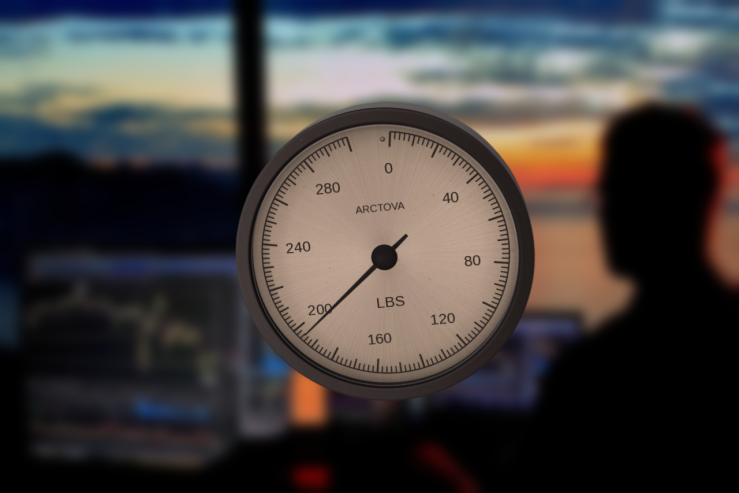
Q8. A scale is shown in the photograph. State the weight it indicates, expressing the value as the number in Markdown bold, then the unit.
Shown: **196** lb
